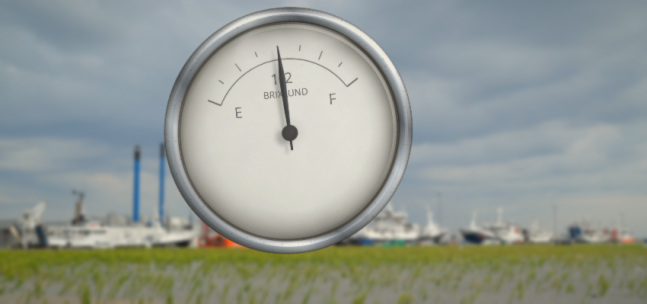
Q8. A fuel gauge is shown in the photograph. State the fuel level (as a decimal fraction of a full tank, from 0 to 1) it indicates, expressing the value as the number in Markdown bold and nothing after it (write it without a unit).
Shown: **0.5**
